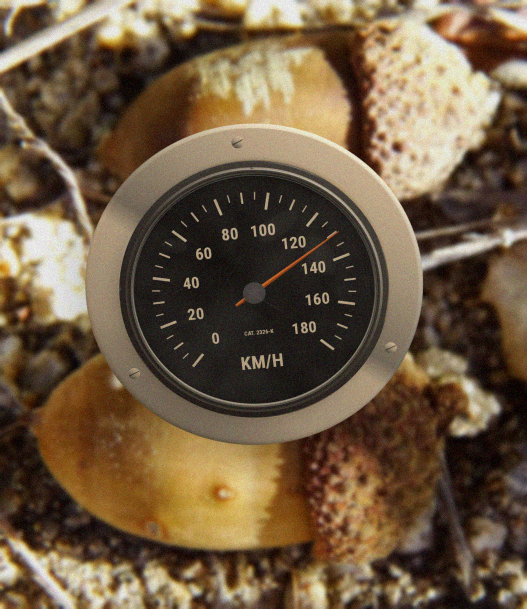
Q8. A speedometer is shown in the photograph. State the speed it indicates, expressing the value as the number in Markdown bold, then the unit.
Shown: **130** km/h
